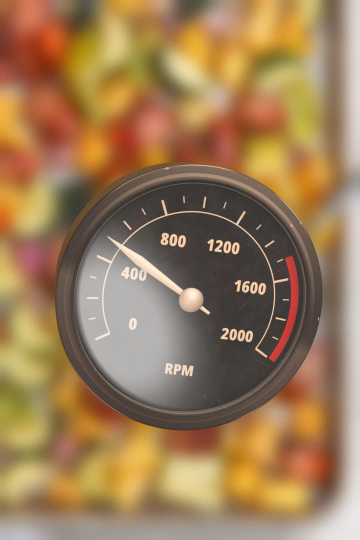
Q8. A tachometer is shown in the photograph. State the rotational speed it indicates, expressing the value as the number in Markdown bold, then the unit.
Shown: **500** rpm
